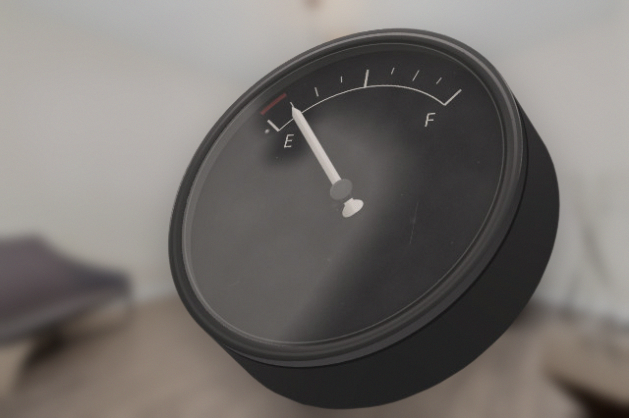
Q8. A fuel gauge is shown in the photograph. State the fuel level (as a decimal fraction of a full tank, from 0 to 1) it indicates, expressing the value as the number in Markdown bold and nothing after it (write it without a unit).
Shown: **0.125**
